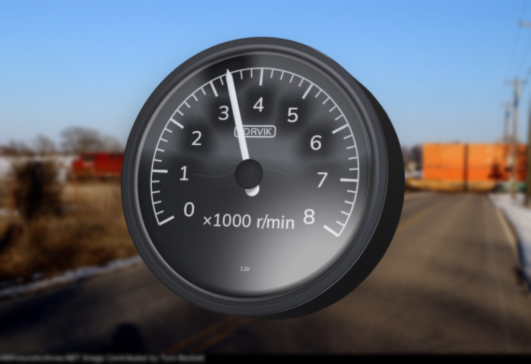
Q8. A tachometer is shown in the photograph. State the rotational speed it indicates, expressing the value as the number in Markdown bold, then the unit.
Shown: **3400** rpm
